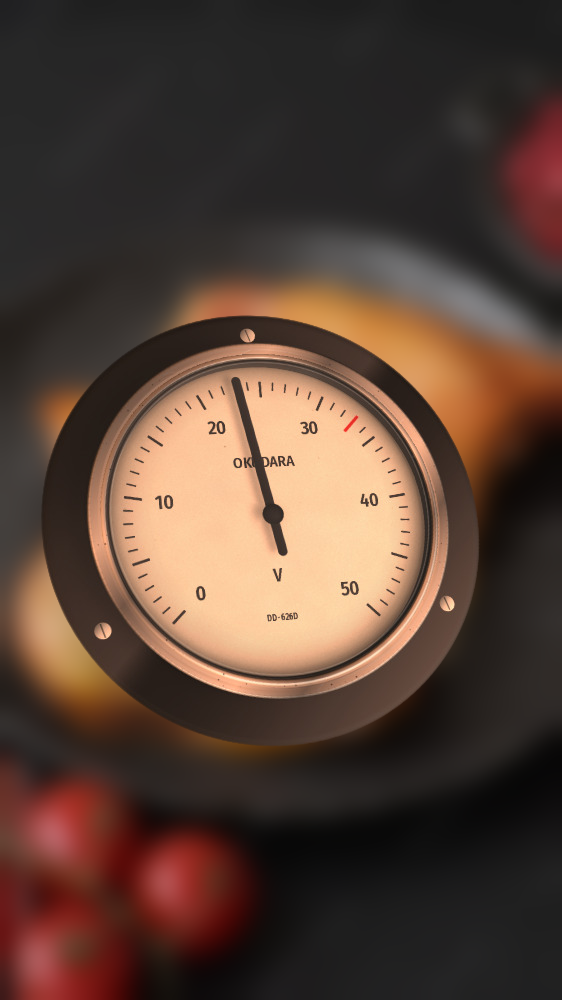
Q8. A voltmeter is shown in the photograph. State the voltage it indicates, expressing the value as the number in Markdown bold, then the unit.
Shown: **23** V
